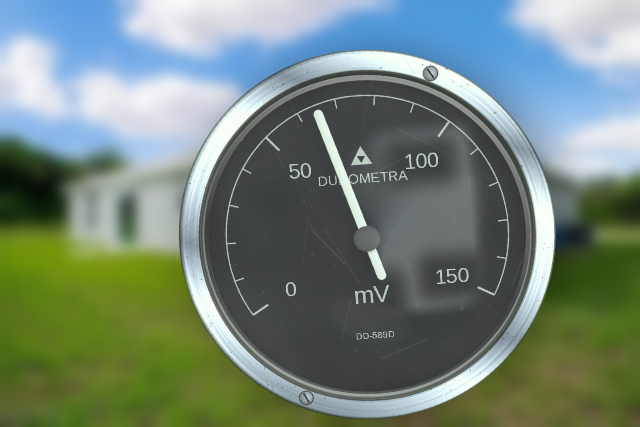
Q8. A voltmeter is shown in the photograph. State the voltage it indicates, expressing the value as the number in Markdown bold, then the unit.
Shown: **65** mV
